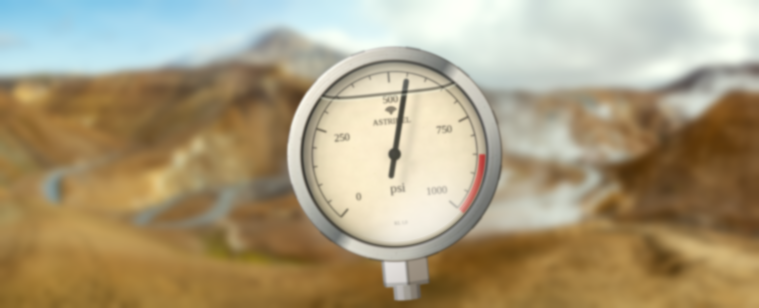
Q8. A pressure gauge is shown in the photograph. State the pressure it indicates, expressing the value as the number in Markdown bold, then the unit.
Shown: **550** psi
